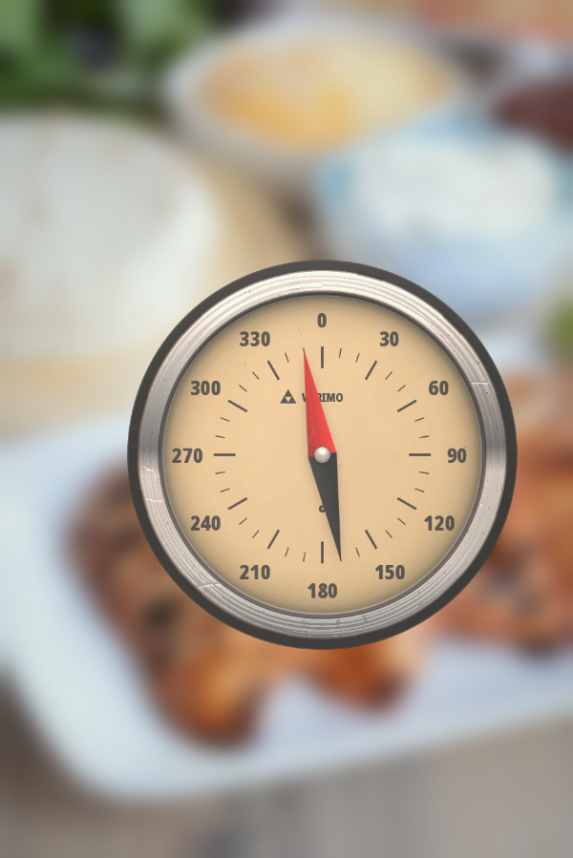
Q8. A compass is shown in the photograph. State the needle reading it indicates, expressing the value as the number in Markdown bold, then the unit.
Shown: **350** °
